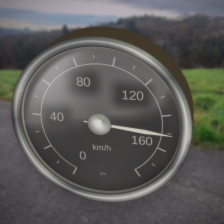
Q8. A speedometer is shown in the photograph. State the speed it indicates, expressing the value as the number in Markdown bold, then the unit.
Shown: **150** km/h
